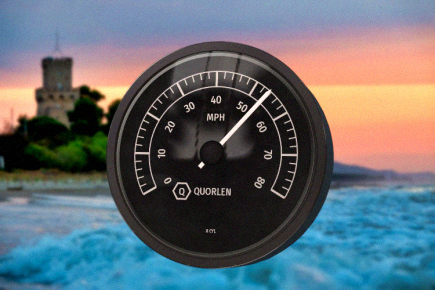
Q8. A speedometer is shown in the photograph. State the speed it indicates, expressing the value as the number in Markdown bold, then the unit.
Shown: **54** mph
